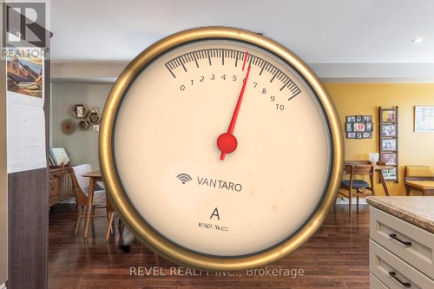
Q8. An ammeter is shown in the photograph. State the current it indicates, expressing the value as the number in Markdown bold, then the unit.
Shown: **6** A
